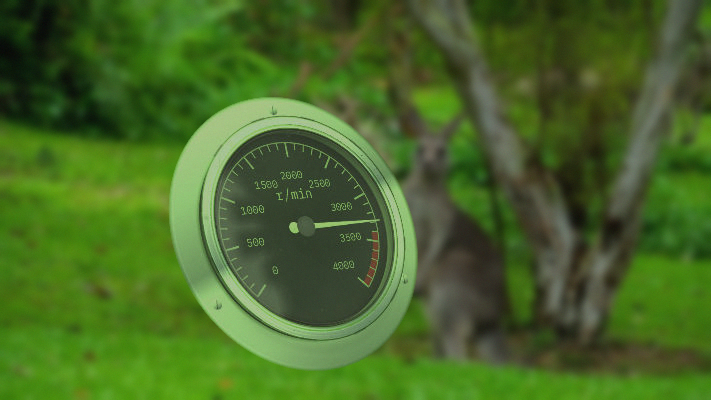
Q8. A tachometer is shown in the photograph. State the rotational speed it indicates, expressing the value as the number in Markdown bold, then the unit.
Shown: **3300** rpm
